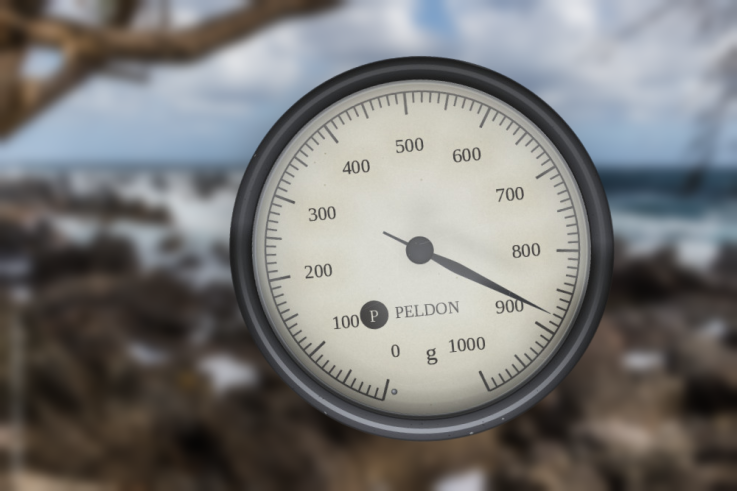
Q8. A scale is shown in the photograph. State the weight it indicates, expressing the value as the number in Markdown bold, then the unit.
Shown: **880** g
